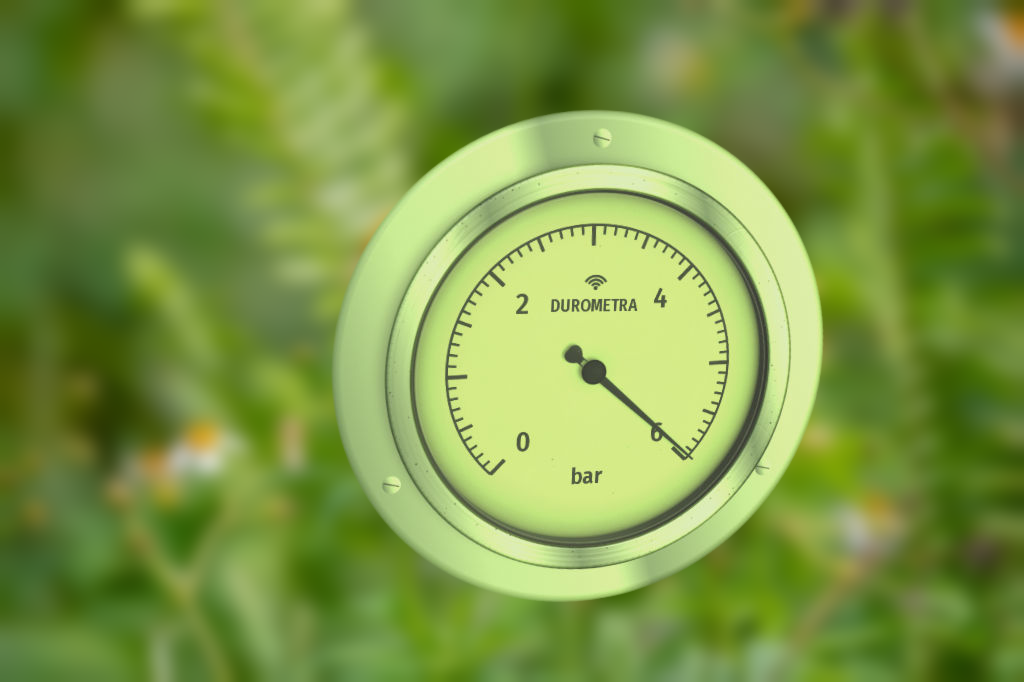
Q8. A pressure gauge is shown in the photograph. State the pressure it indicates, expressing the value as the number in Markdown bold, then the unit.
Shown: **5.95** bar
